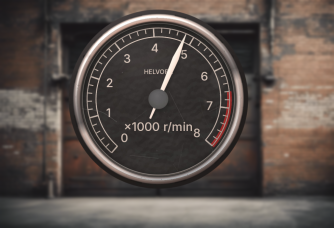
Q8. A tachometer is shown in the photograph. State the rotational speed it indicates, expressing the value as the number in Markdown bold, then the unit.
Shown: **4800** rpm
